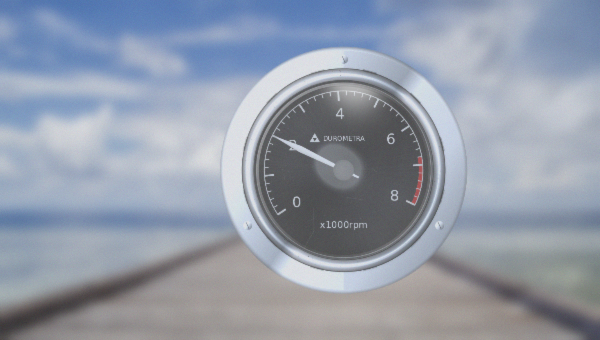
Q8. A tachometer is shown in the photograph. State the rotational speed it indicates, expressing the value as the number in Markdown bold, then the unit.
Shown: **2000** rpm
